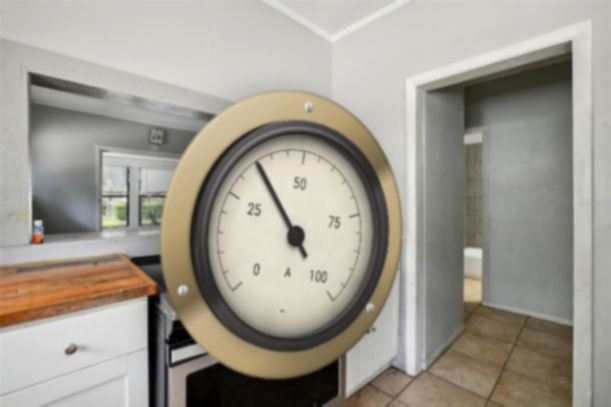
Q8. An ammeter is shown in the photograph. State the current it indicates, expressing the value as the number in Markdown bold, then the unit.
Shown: **35** A
